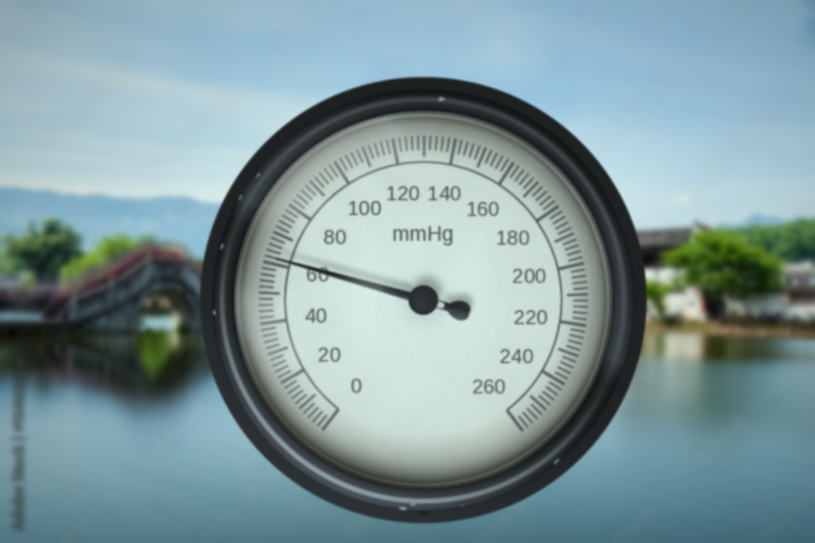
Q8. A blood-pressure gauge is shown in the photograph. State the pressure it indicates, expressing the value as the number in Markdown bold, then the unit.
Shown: **62** mmHg
